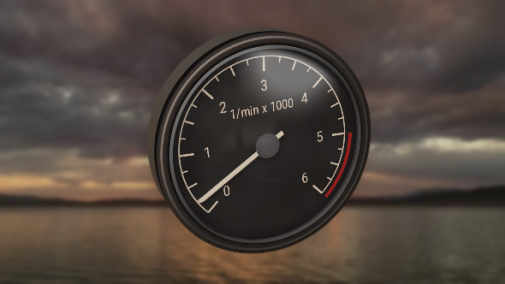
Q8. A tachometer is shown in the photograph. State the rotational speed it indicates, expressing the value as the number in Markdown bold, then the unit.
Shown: **250** rpm
